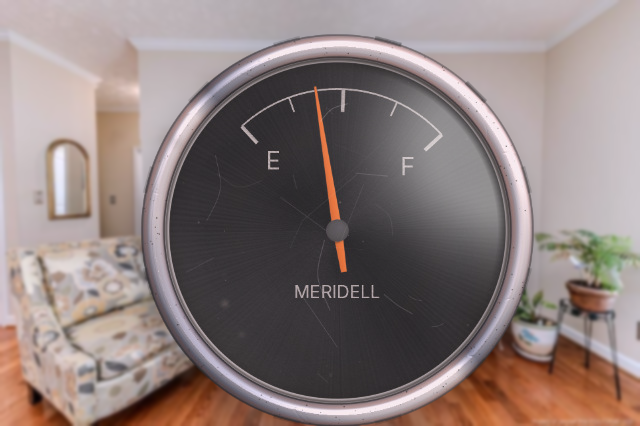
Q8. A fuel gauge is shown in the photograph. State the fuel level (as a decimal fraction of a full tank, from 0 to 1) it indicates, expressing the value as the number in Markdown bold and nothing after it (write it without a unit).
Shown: **0.375**
